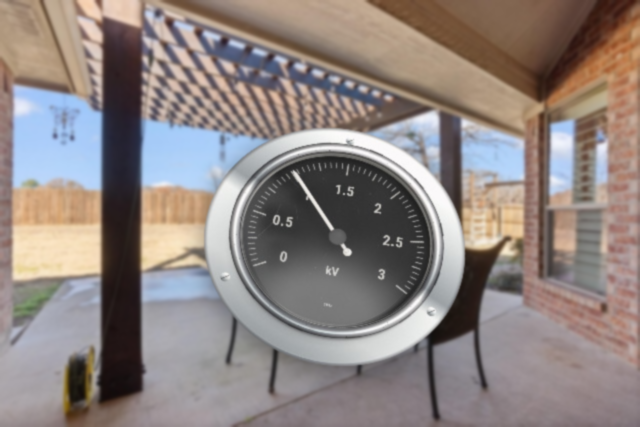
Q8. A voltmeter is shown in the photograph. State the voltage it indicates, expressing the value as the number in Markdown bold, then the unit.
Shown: **1** kV
